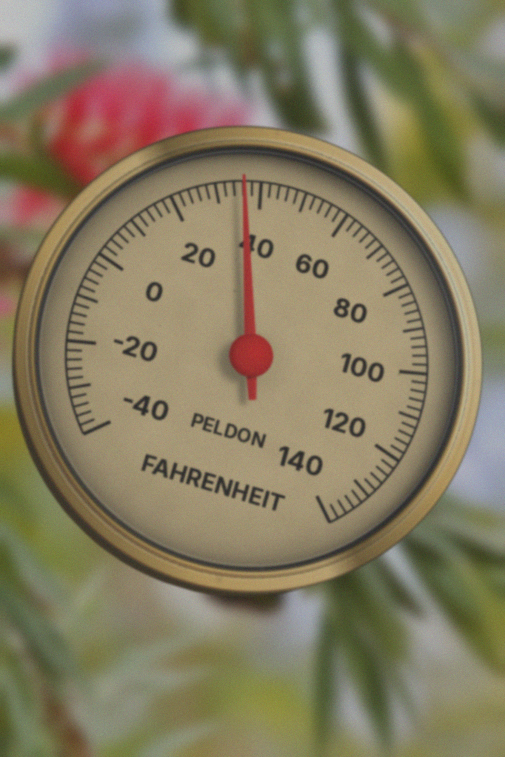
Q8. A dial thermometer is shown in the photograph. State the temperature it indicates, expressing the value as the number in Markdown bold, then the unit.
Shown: **36** °F
